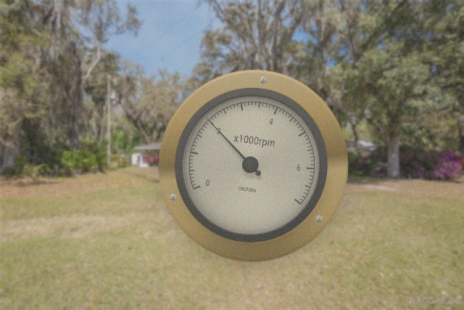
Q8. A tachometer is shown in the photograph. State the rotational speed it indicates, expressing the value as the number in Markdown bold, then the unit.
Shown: **2000** rpm
